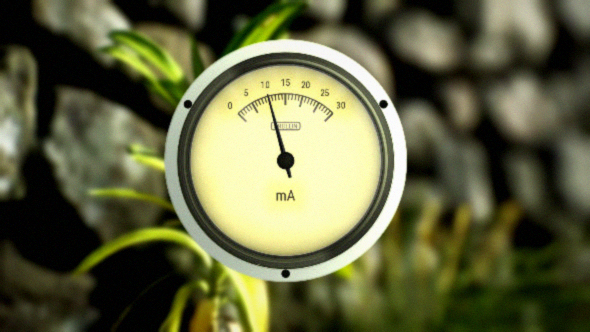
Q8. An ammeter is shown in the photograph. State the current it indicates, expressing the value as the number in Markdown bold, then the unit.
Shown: **10** mA
